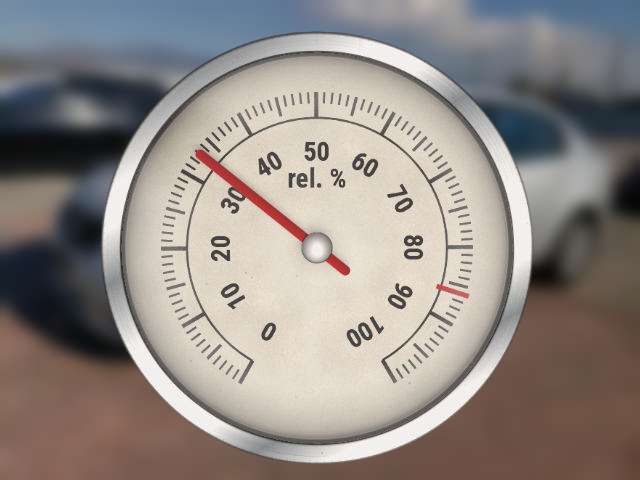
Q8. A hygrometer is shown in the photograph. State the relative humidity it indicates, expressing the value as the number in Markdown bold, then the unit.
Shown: **33** %
